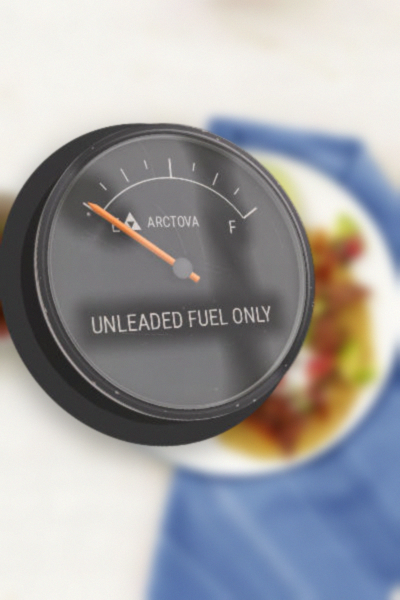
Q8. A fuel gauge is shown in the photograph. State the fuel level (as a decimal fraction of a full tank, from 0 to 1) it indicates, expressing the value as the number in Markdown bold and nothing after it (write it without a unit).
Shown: **0**
